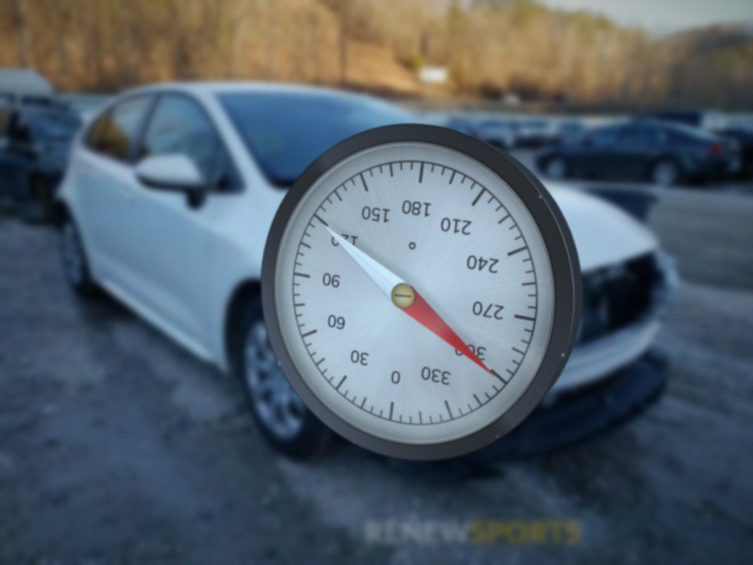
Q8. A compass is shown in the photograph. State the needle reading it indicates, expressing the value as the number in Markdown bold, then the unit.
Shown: **300** °
